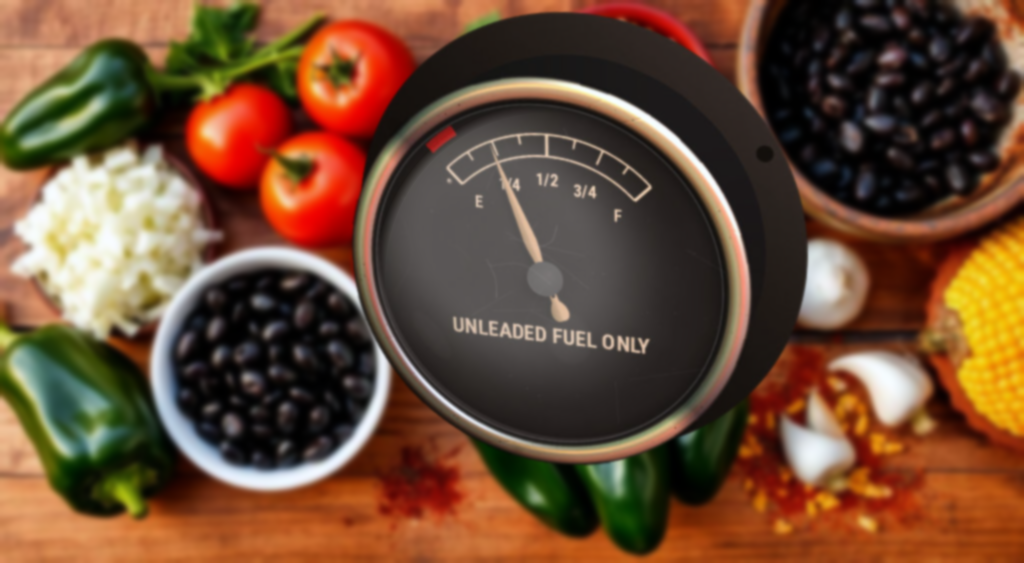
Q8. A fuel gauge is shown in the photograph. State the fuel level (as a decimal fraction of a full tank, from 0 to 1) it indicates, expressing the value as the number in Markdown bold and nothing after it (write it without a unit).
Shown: **0.25**
